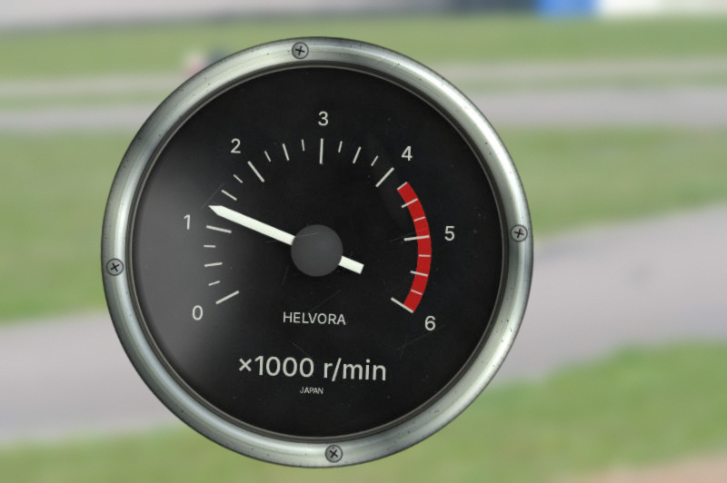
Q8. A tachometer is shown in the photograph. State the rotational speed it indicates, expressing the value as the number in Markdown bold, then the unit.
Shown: **1250** rpm
